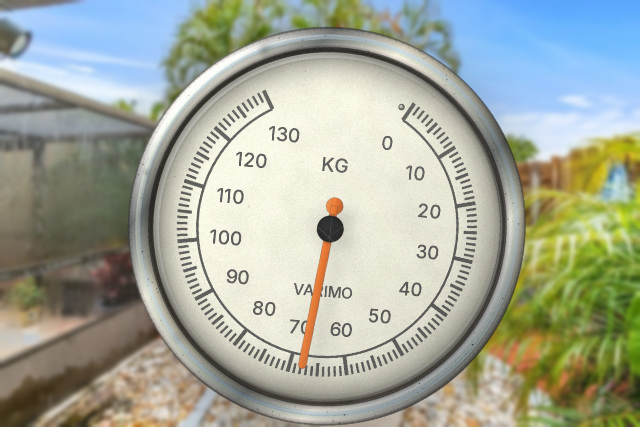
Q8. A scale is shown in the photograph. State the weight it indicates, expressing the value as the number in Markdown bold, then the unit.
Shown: **68** kg
